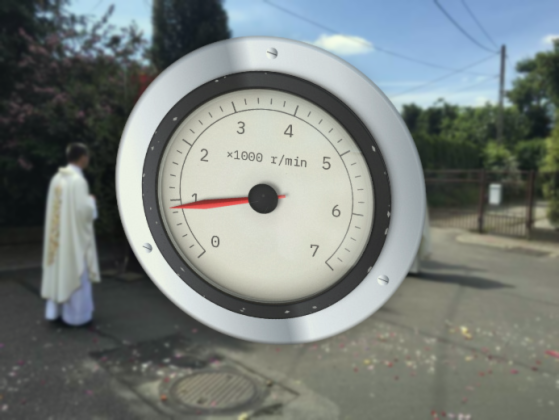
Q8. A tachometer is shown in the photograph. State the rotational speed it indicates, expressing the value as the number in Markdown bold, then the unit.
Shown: **900** rpm
